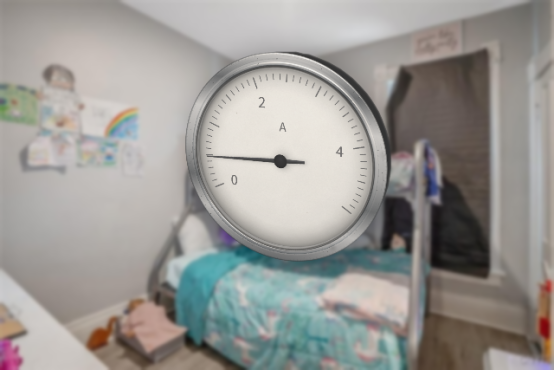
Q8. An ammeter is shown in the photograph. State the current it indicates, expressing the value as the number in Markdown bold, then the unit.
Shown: **0.5** A
